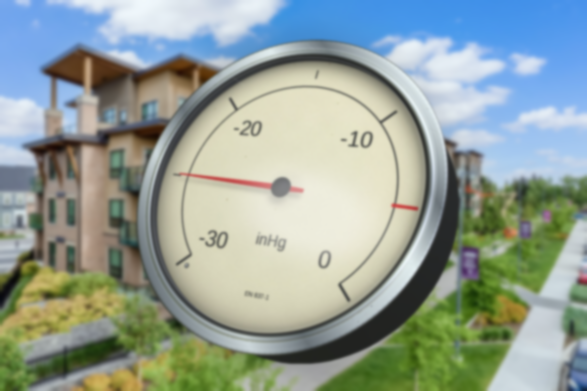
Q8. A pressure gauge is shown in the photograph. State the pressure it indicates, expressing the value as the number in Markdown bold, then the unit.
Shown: **-25** inHg
